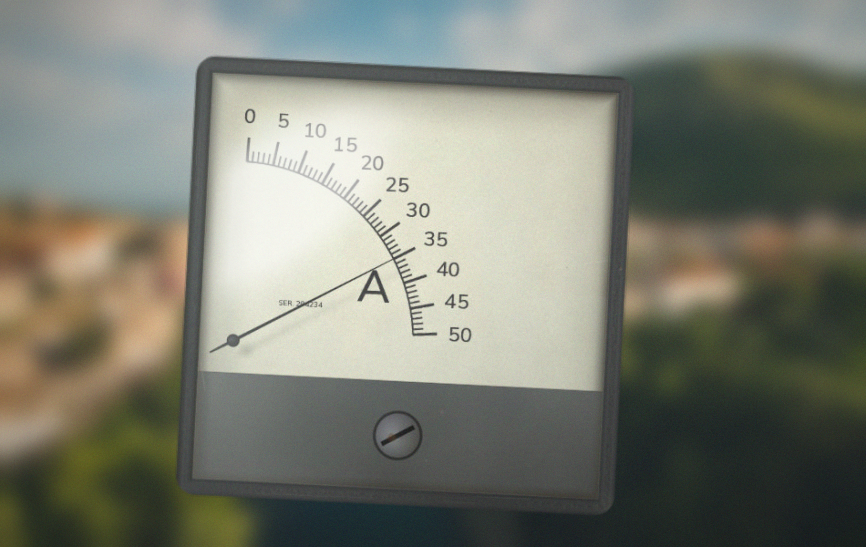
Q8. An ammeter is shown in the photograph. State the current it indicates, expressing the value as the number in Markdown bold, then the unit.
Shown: **35** A
